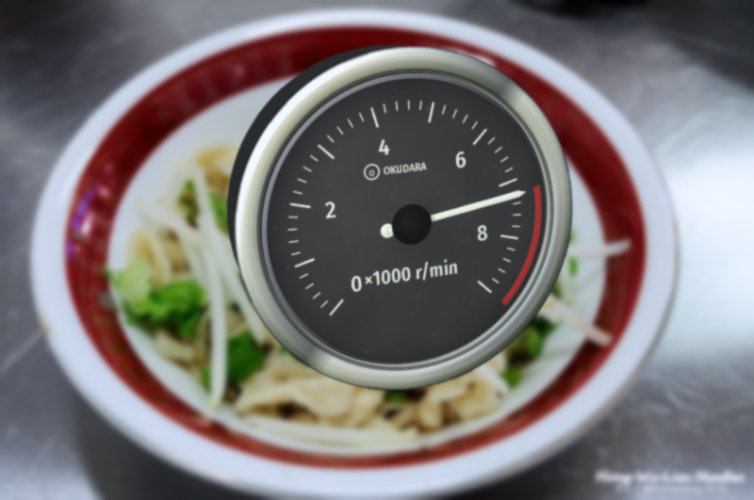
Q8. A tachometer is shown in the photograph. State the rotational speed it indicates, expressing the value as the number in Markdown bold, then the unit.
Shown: **7200** rpm
